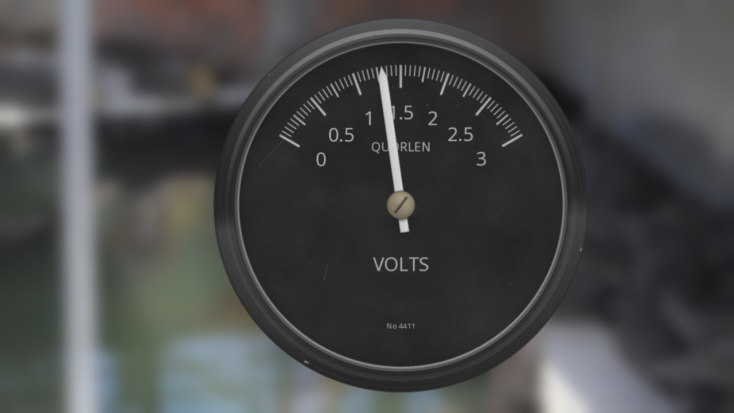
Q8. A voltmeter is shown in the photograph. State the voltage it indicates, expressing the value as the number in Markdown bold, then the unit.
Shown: **1.3** V
